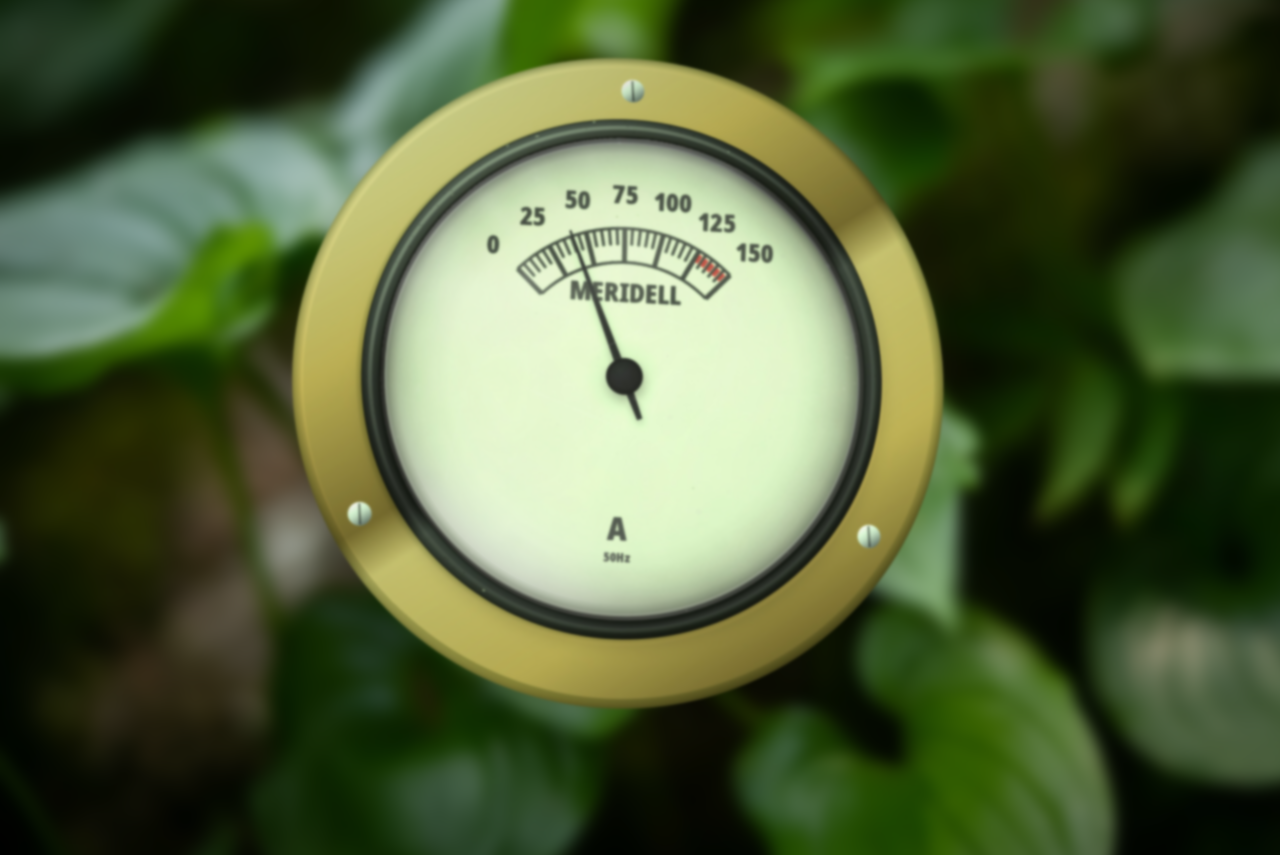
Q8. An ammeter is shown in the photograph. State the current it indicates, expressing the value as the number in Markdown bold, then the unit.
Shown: **40** A
